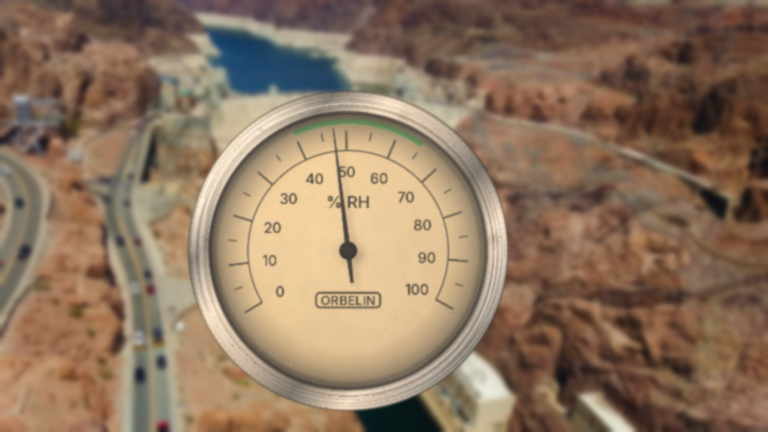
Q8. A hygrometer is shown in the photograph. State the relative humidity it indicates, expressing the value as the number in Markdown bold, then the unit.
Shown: **47.5** %
